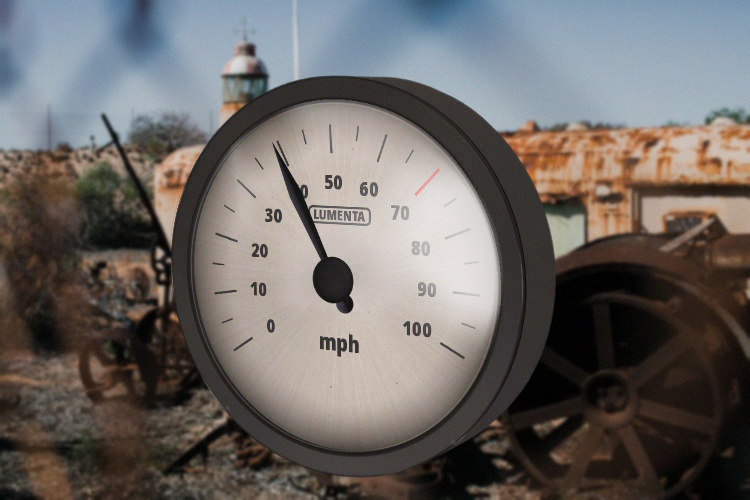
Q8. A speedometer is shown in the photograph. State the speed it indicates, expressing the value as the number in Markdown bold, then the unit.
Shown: **40** mph
